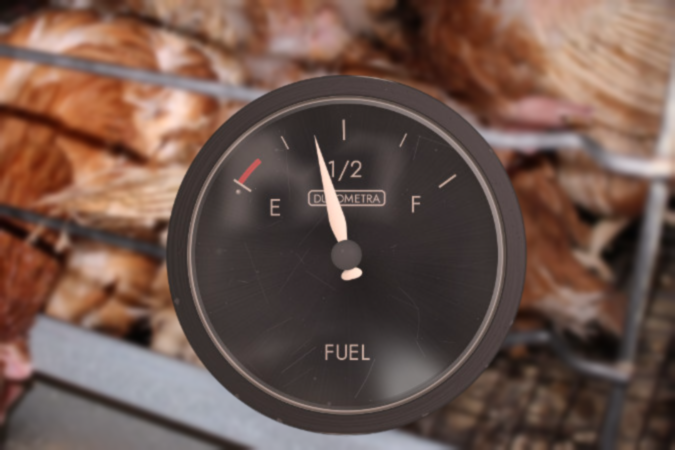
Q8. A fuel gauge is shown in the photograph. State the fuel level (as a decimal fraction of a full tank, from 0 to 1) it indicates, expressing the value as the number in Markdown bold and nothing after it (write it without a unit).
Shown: **0.375**
